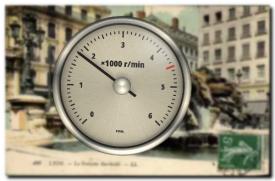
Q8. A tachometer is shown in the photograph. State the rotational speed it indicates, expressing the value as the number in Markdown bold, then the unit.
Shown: **1800** rpm
